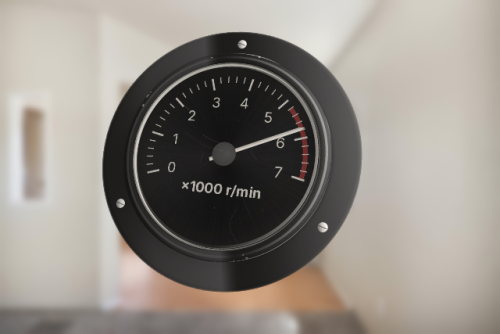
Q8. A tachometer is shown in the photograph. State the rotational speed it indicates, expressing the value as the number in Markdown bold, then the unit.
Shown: **5800** rpm
